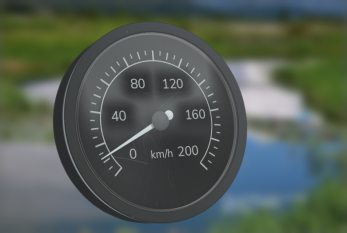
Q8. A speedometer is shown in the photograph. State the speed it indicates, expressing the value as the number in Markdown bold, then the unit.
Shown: **12.5** km/h
